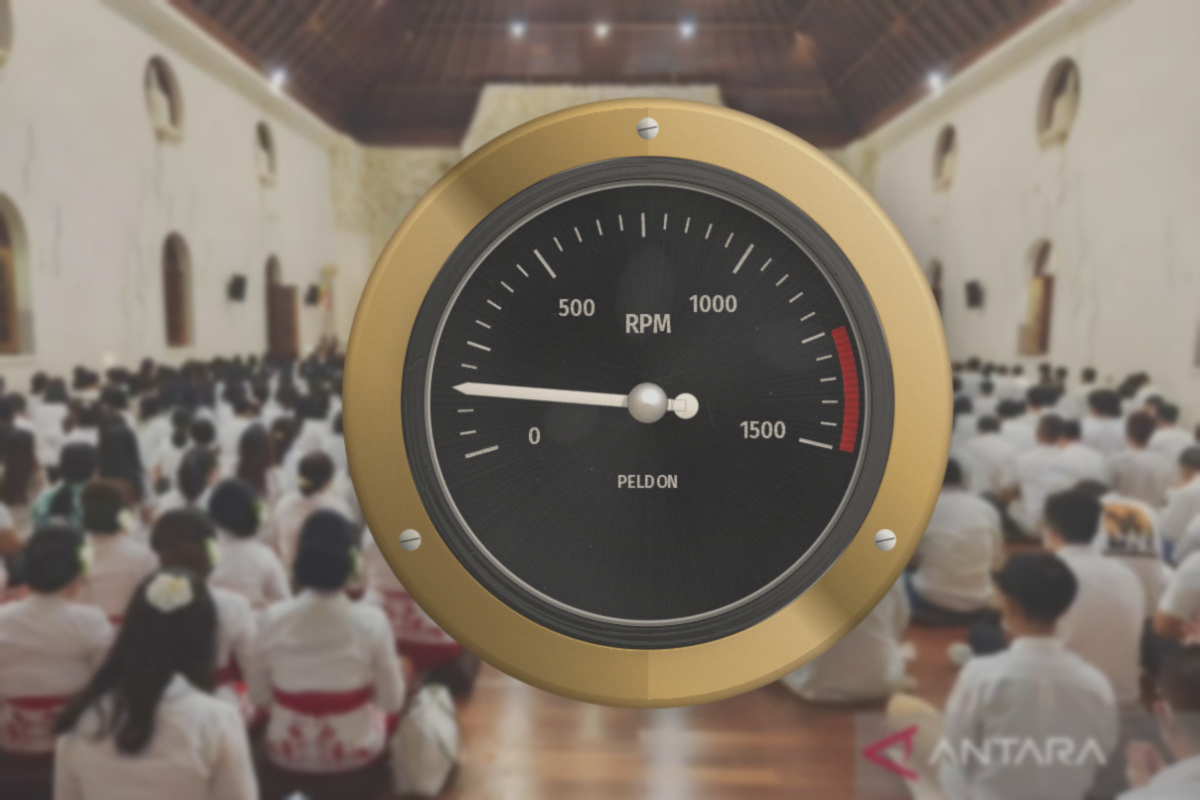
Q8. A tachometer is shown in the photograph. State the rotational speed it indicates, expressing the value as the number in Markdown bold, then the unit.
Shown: **150** rpm
